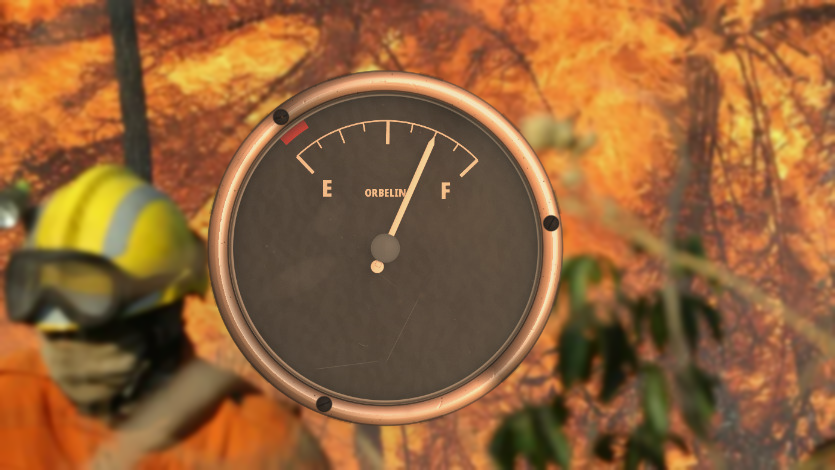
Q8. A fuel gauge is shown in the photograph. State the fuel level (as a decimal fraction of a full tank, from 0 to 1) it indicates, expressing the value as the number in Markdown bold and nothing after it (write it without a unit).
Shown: **0.75**
